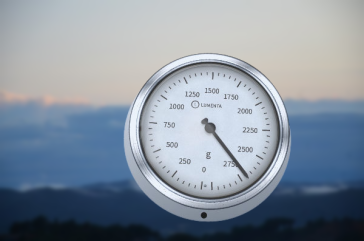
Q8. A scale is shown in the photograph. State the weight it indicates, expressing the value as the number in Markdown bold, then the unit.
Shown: **2700** g
